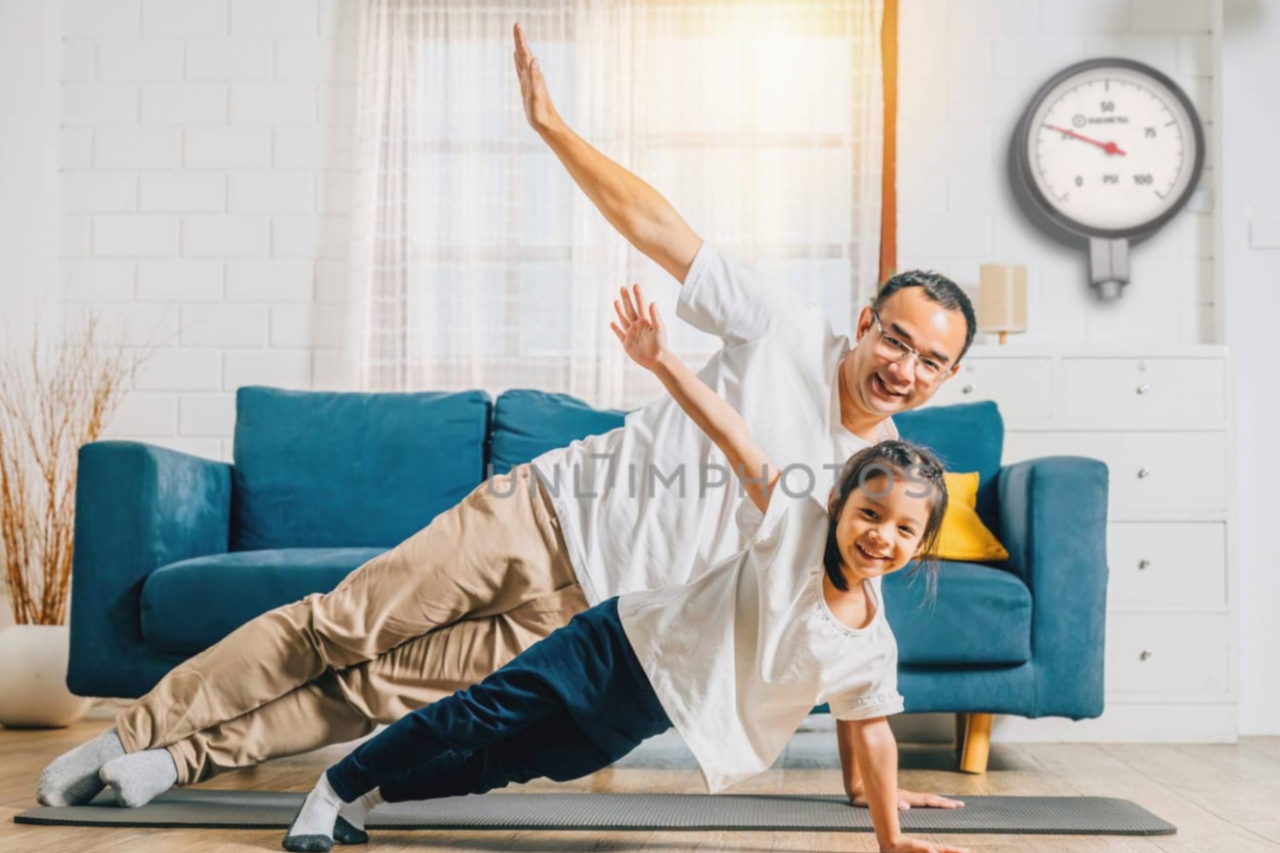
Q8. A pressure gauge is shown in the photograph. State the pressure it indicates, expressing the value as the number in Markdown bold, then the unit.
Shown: **25** psi
